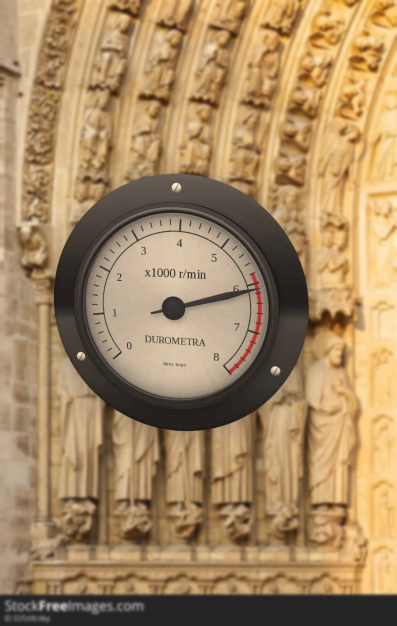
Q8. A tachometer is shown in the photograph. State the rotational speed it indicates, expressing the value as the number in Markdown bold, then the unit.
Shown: **6100** rpm
